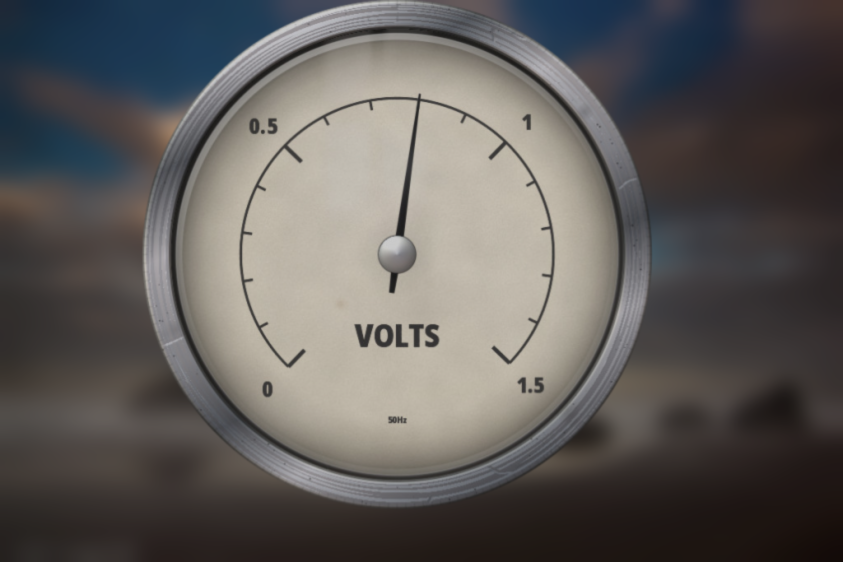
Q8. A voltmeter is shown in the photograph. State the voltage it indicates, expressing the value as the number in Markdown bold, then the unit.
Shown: **0.8** V
